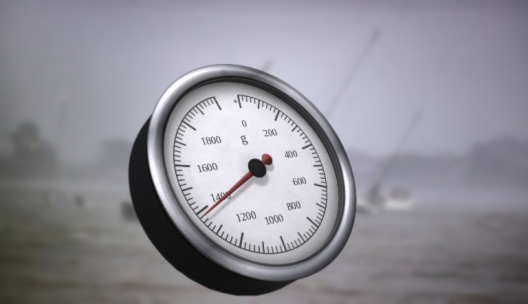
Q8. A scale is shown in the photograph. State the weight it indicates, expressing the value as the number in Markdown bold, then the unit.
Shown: **1380** g
